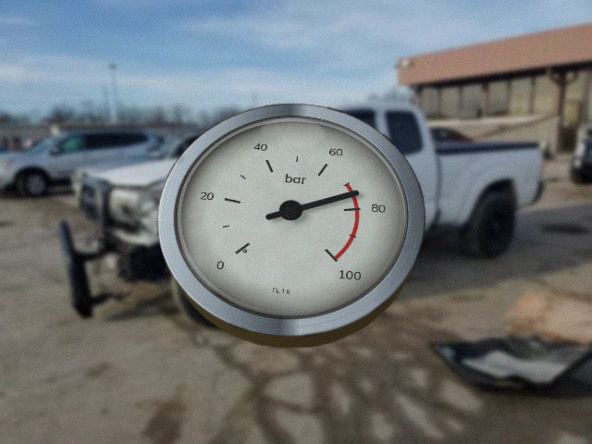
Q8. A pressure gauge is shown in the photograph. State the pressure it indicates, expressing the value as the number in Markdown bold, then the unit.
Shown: **75** bar
